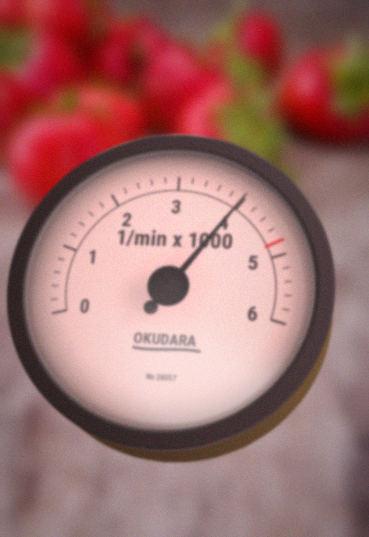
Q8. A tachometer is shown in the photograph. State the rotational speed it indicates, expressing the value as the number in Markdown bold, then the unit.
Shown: **4000** rpm
